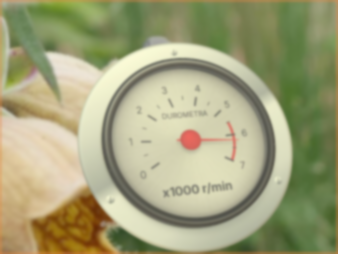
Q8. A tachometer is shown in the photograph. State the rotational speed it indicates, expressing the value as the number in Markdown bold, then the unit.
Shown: **6250** rpm
